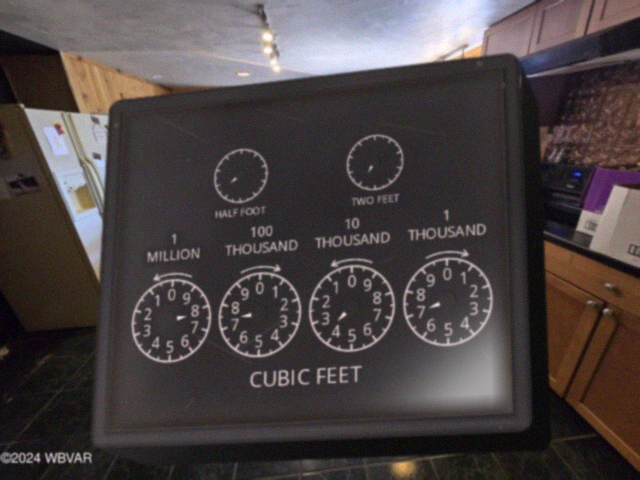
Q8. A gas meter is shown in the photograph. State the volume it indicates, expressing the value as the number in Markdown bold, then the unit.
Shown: **773700** ft³
